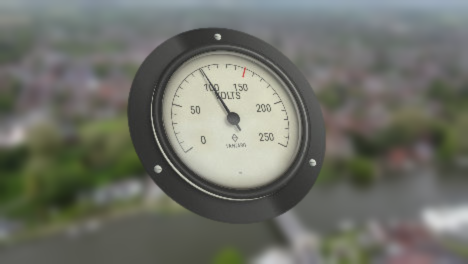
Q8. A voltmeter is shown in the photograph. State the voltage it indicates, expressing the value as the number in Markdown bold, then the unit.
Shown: **100** V
